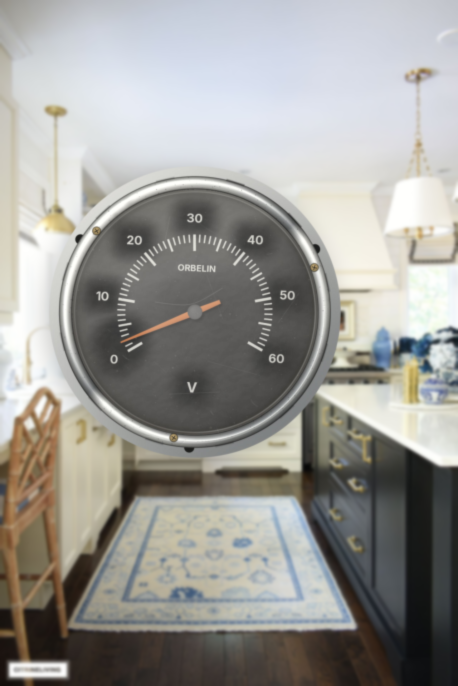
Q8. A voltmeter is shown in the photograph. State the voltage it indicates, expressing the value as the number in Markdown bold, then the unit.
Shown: **2** V
